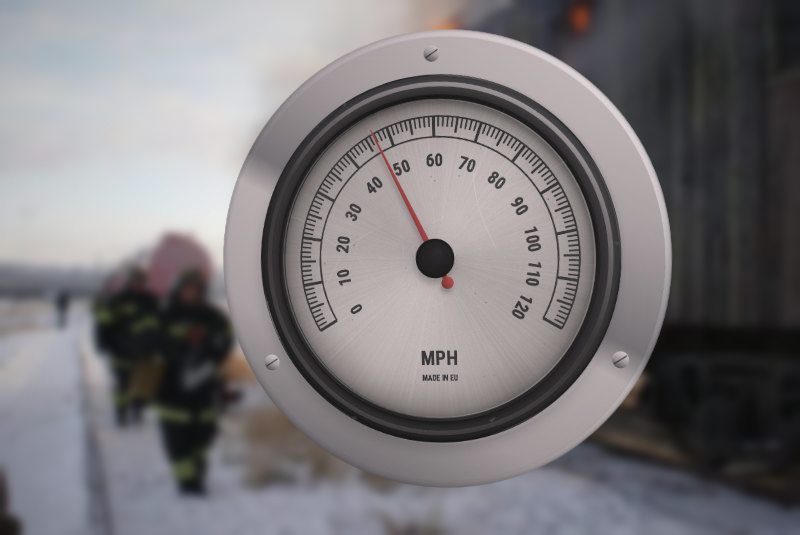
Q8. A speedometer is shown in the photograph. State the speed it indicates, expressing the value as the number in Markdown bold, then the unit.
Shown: **47** mph
